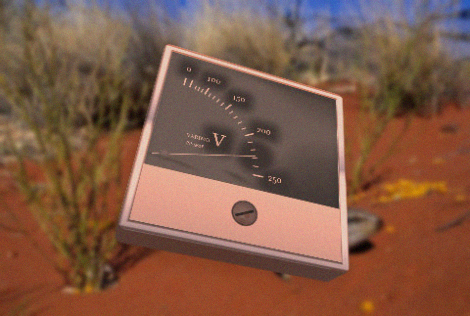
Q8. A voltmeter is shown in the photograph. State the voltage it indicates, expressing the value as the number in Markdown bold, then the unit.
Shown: **230** V
